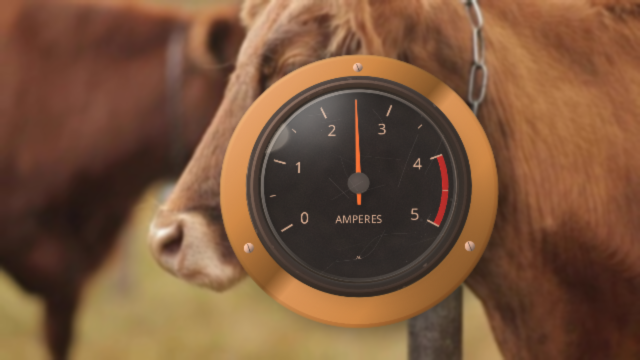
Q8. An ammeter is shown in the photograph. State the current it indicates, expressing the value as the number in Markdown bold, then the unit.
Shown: **2.5** A
